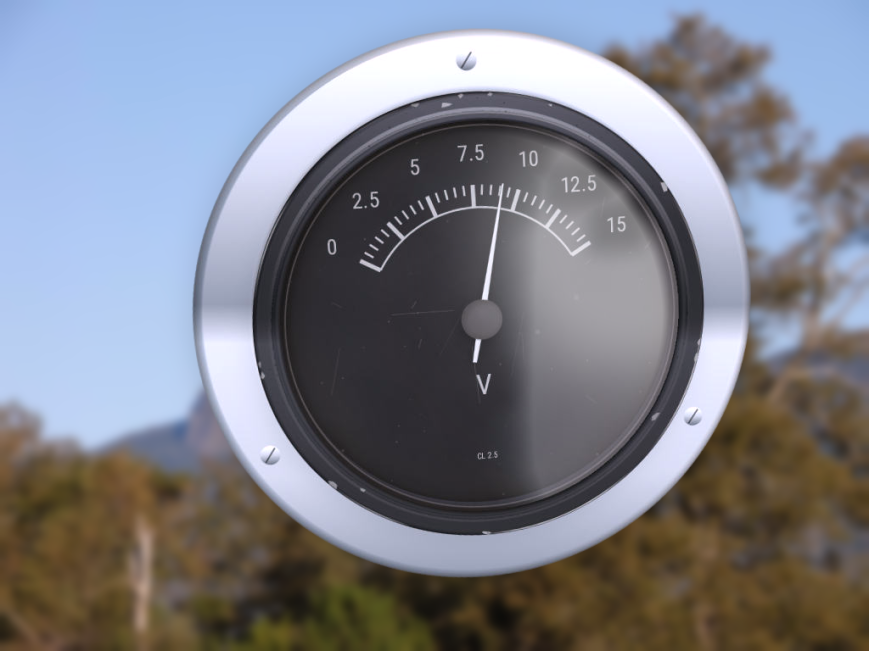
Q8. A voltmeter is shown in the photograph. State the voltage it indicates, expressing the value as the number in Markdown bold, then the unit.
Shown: **9** V
